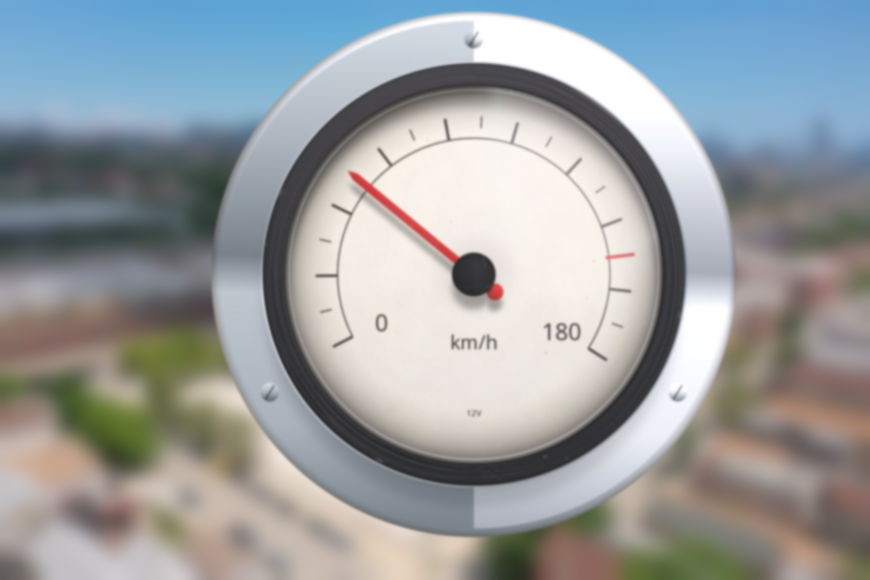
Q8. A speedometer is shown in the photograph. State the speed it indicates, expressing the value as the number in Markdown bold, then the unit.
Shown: **50** km/h
